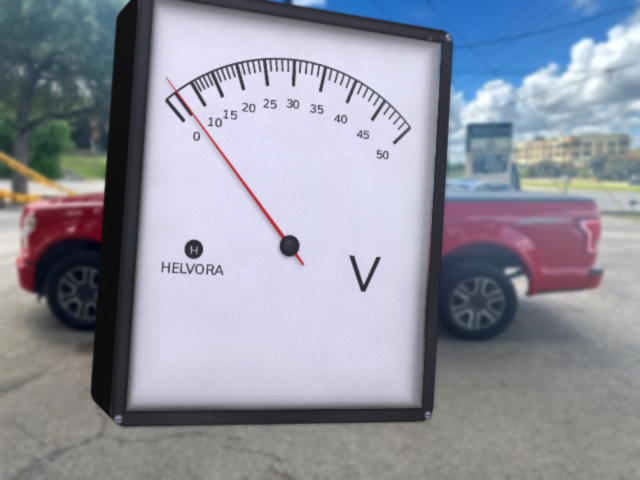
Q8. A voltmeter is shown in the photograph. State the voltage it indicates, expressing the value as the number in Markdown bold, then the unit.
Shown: **5** V
